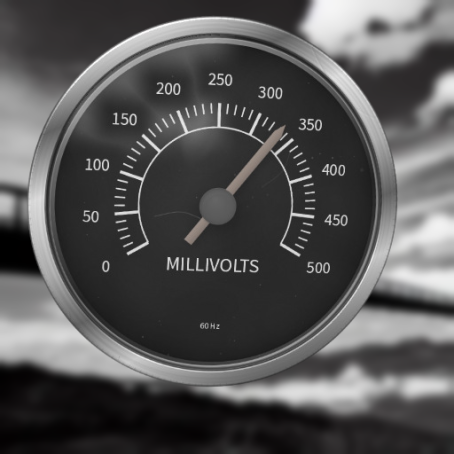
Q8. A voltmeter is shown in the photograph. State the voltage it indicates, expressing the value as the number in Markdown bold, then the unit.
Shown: **330** mV
